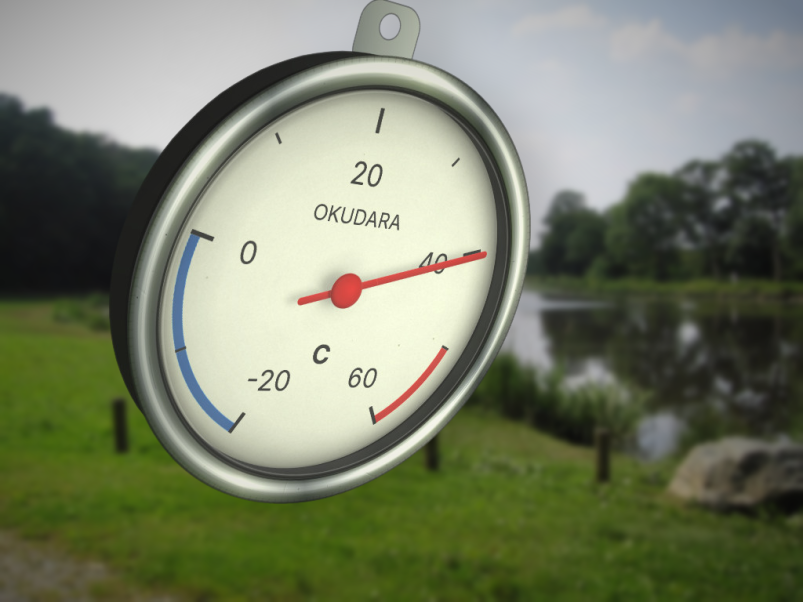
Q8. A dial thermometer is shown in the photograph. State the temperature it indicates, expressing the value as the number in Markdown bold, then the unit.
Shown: **40** °C
